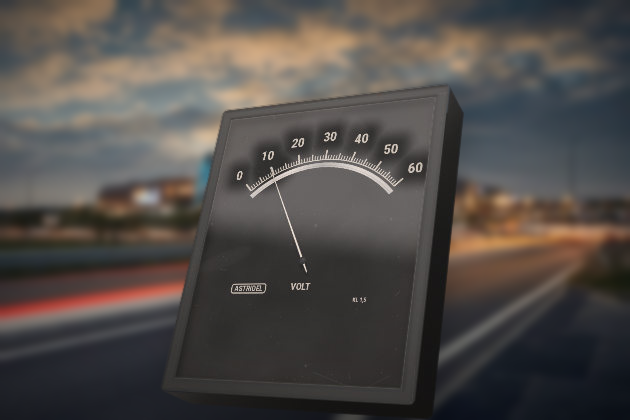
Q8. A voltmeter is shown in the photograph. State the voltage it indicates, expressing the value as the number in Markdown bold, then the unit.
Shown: **10** V
